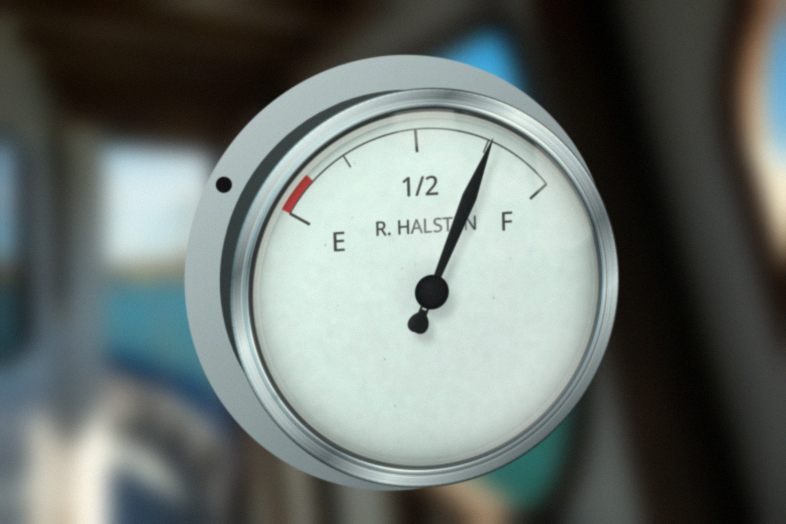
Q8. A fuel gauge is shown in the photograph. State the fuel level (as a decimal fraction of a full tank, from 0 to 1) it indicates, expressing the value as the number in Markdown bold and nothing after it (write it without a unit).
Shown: **0.75**
